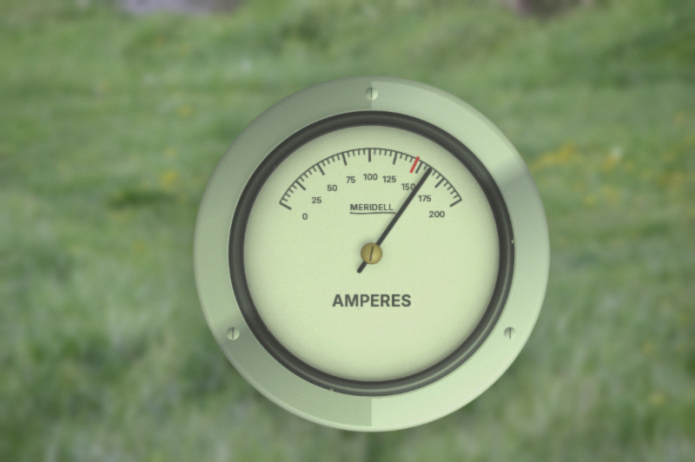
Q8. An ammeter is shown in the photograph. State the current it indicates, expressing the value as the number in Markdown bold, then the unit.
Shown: **160** A
